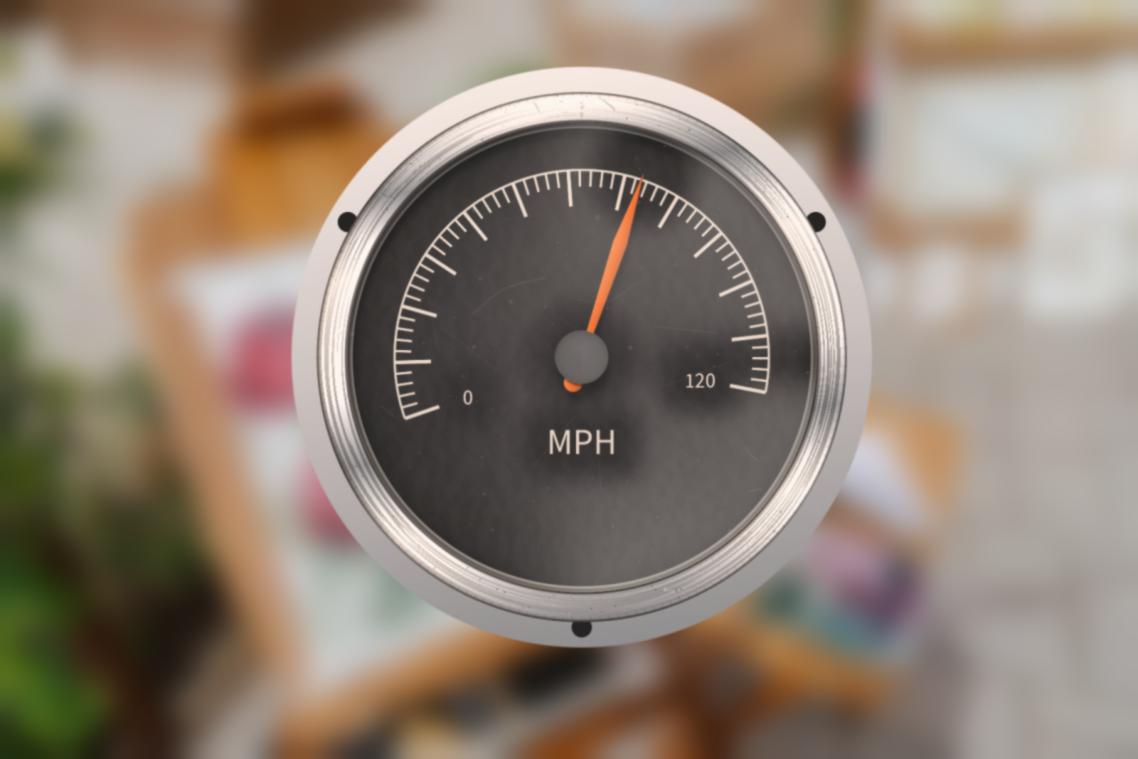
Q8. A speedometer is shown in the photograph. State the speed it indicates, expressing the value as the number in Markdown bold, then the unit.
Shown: **73** mph
